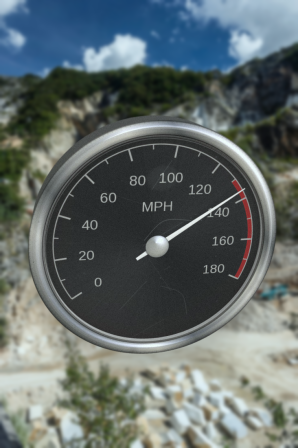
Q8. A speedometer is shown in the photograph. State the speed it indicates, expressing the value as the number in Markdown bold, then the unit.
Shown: **135** mph
